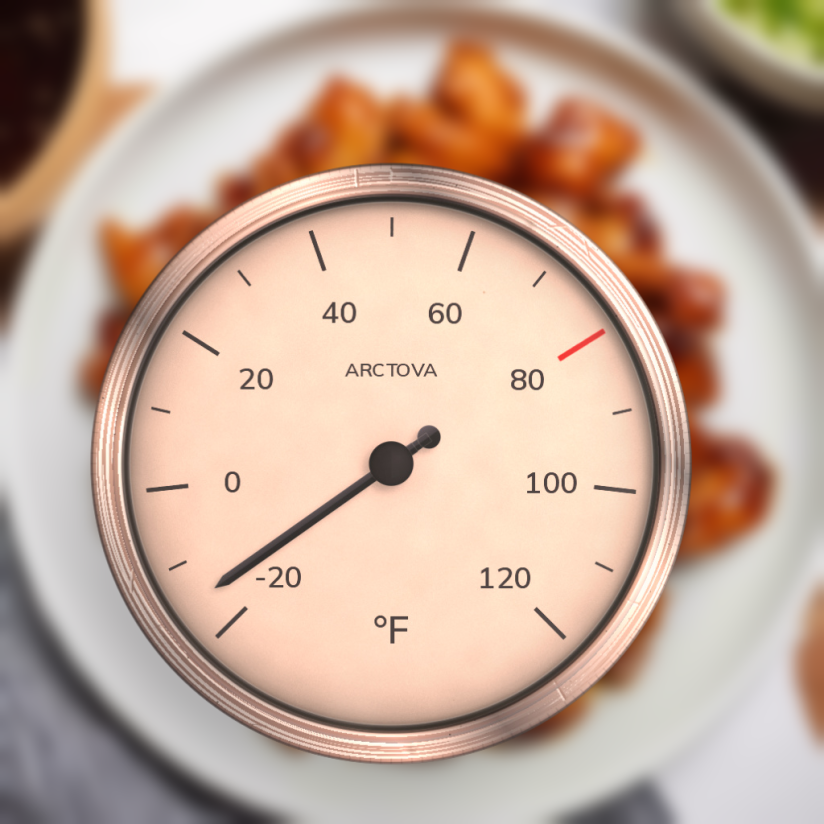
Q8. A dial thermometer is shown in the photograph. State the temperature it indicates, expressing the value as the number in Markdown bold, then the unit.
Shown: **-15** °F
